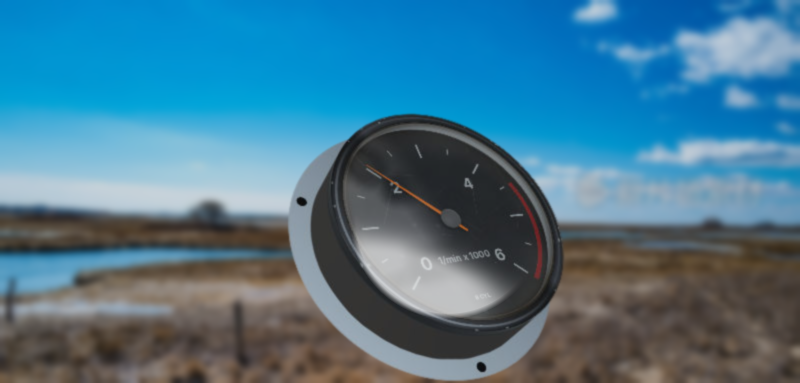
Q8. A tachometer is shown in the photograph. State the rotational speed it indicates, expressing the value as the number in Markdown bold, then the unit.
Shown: **2000** rpm
